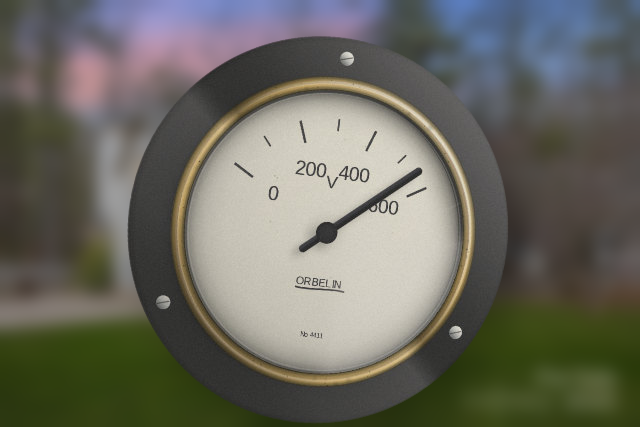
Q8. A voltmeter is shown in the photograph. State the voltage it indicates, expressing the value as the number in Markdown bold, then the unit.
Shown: **550** V
